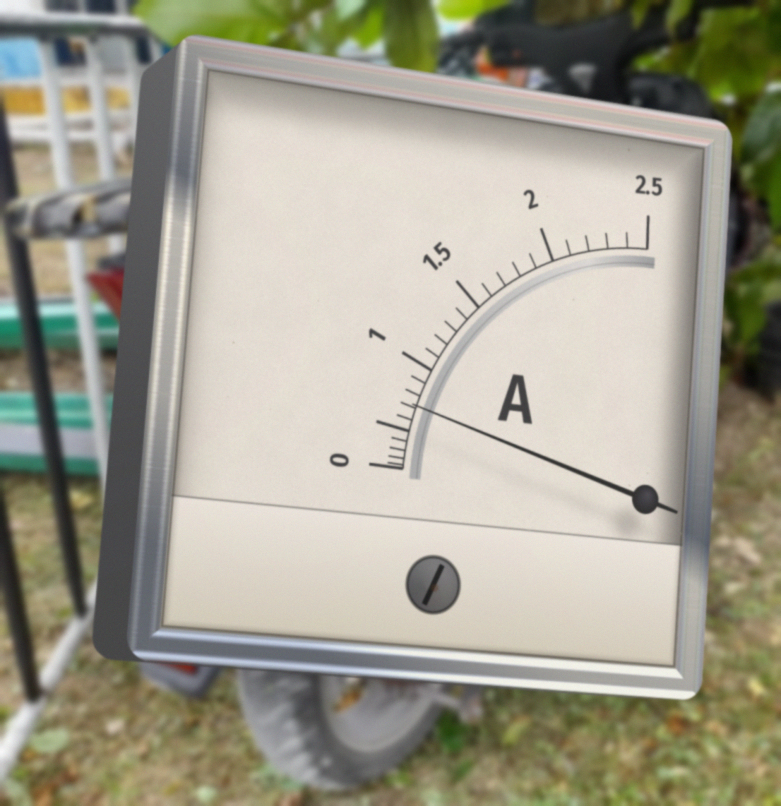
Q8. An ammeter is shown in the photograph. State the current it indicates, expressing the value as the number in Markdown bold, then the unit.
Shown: **0.7** A
